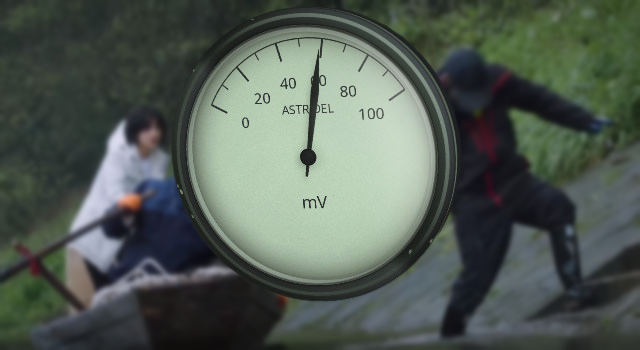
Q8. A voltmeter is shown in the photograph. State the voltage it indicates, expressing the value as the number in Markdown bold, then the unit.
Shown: **60** mV
